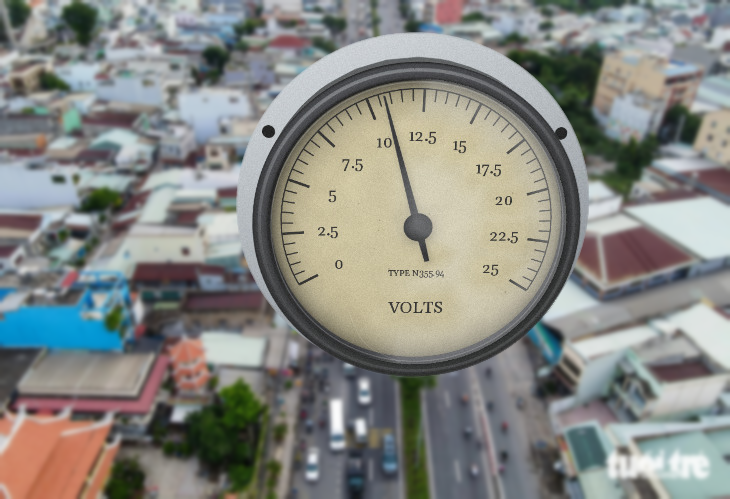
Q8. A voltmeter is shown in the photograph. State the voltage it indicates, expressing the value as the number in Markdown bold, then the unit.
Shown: **10.75** V
